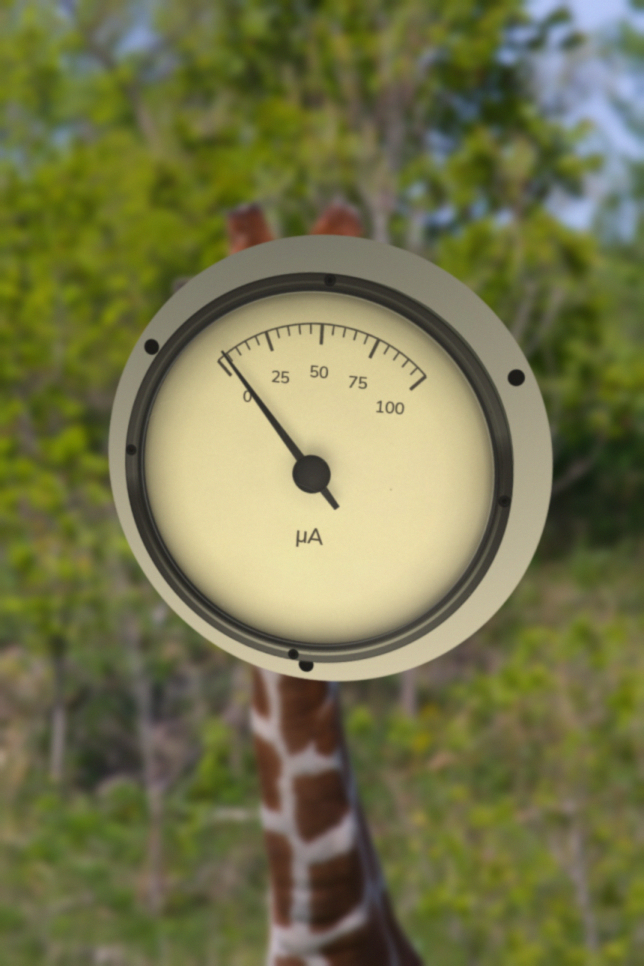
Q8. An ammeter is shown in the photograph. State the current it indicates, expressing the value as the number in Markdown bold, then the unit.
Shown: **5** µA
